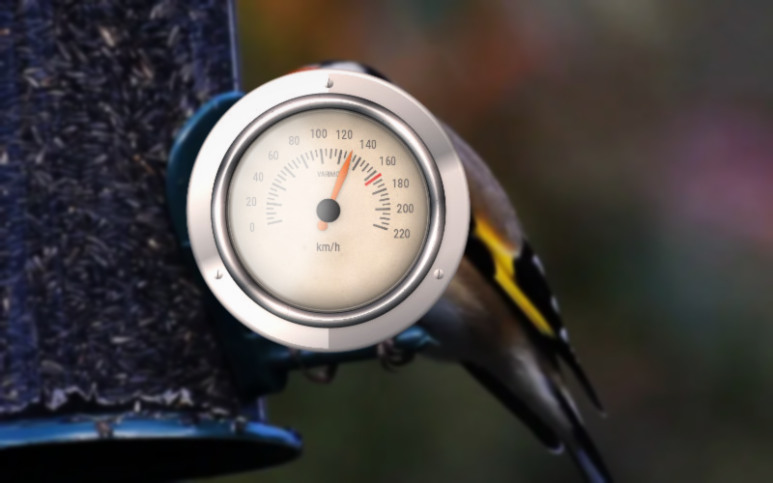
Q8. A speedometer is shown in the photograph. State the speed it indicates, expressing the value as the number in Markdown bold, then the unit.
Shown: **130** km/h
